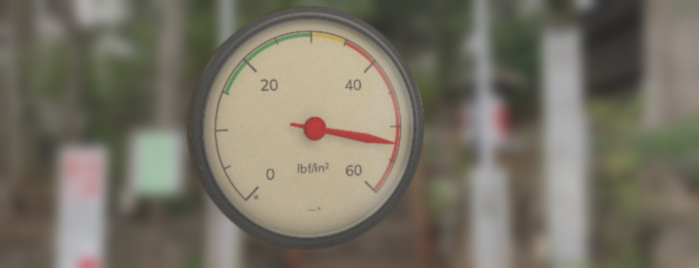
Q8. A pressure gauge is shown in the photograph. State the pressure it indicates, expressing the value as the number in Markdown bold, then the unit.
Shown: **52.5** psi
